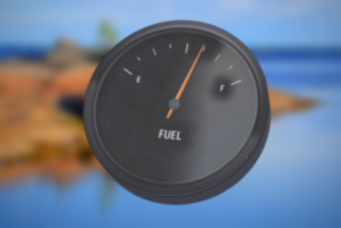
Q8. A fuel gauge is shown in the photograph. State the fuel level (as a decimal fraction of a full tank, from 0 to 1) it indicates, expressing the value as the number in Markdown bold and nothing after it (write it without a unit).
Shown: **0.625**
